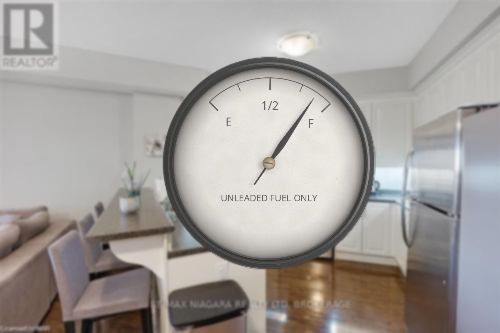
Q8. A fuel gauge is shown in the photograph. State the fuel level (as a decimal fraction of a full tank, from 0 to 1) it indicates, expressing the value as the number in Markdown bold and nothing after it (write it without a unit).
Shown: **0.875**
